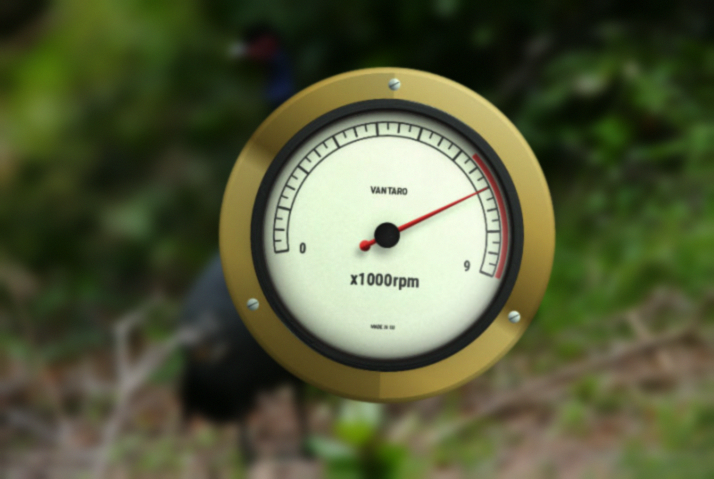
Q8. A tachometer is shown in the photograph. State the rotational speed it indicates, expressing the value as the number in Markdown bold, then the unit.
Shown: **7000** rpm
